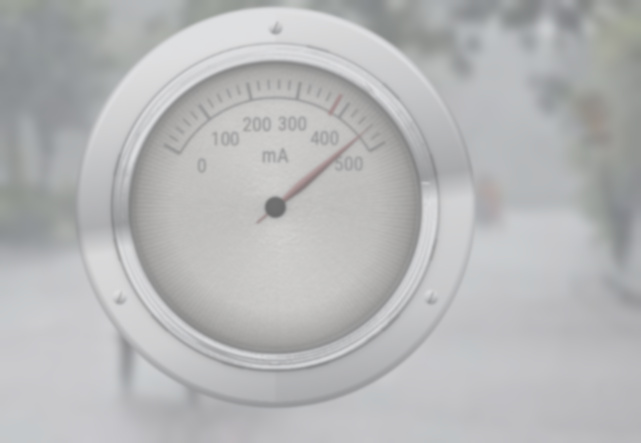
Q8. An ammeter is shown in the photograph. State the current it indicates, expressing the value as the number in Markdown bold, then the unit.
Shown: **460** mA
